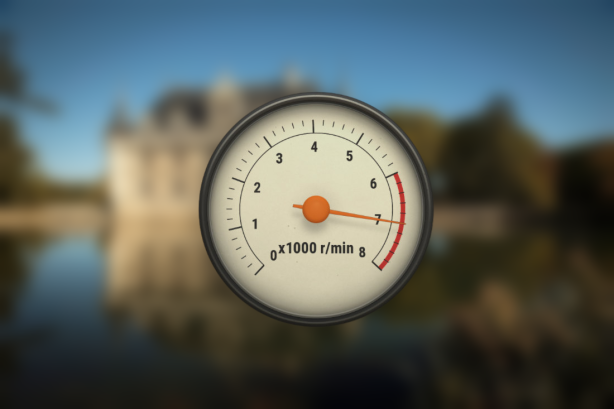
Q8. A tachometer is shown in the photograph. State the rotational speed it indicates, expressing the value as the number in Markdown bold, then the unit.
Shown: **7000** rpm
